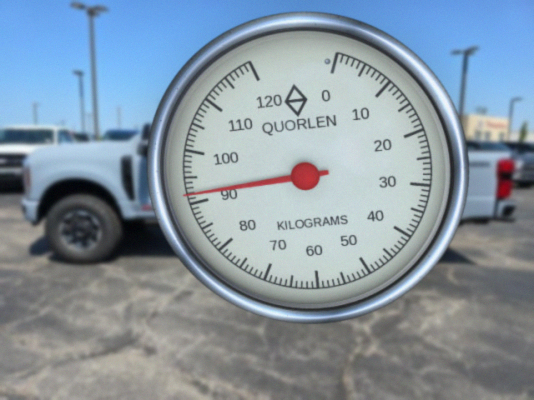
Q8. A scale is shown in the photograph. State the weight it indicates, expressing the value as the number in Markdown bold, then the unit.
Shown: **92** kg
